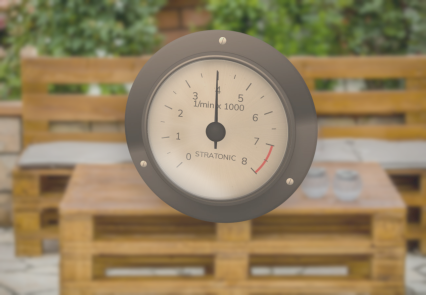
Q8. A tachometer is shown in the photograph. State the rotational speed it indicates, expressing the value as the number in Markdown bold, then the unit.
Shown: **4000** rpm
